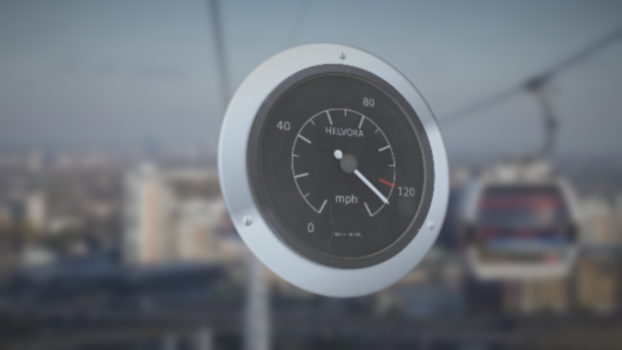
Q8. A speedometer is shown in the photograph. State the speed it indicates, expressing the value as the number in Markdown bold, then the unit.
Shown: **130** mph
